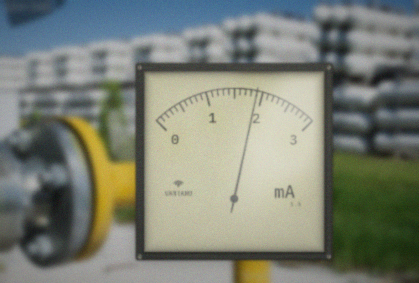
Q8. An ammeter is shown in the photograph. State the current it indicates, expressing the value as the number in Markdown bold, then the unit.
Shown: **1.9** mA
